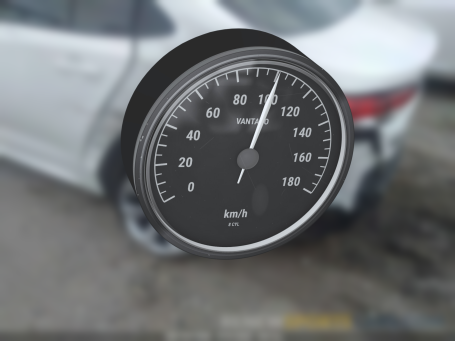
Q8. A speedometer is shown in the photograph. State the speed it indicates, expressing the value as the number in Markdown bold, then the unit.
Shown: **100** km/h
